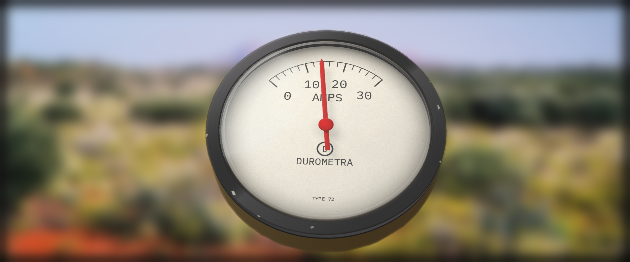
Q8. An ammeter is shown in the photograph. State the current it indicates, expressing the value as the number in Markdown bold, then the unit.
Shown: **14** A
